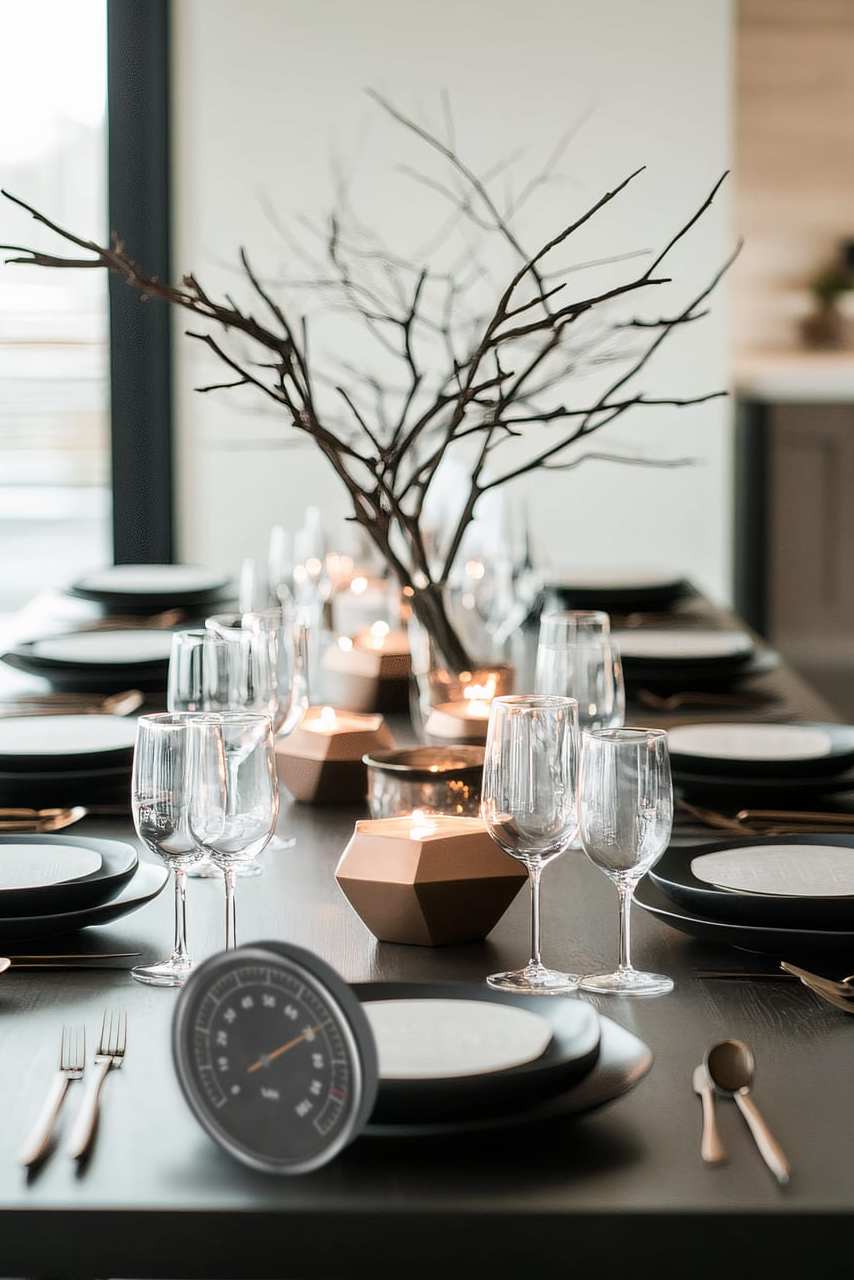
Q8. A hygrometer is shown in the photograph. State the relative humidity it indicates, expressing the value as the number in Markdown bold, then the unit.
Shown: **70** %
